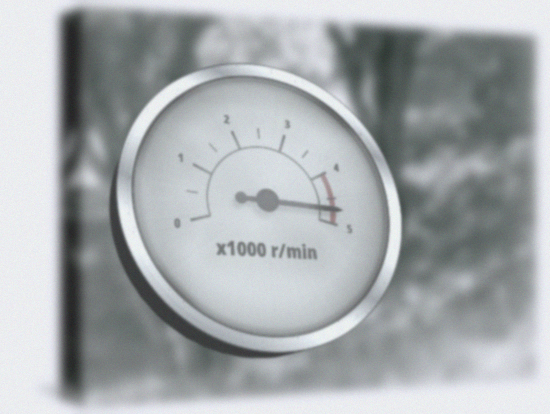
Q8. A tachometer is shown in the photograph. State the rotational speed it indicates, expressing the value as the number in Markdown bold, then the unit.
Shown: **4750** rpm
